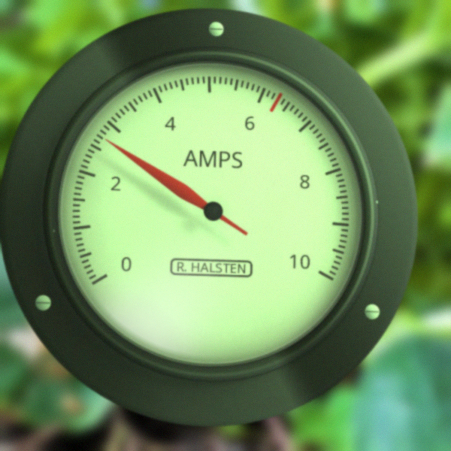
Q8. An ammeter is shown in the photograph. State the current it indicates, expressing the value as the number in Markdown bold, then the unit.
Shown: **2.7** A
